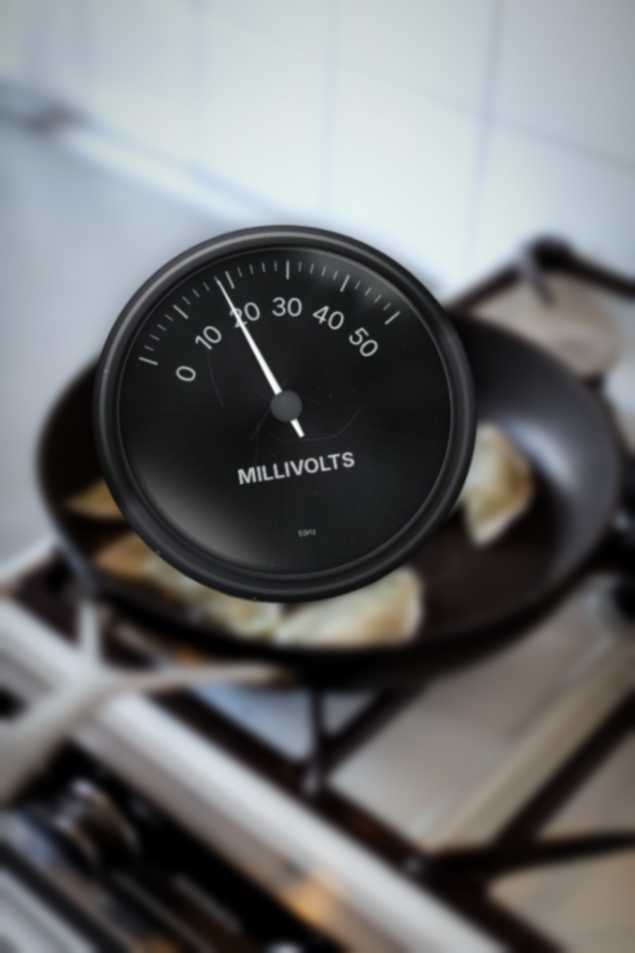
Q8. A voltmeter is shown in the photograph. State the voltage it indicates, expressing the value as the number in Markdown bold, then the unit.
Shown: **18** mV
